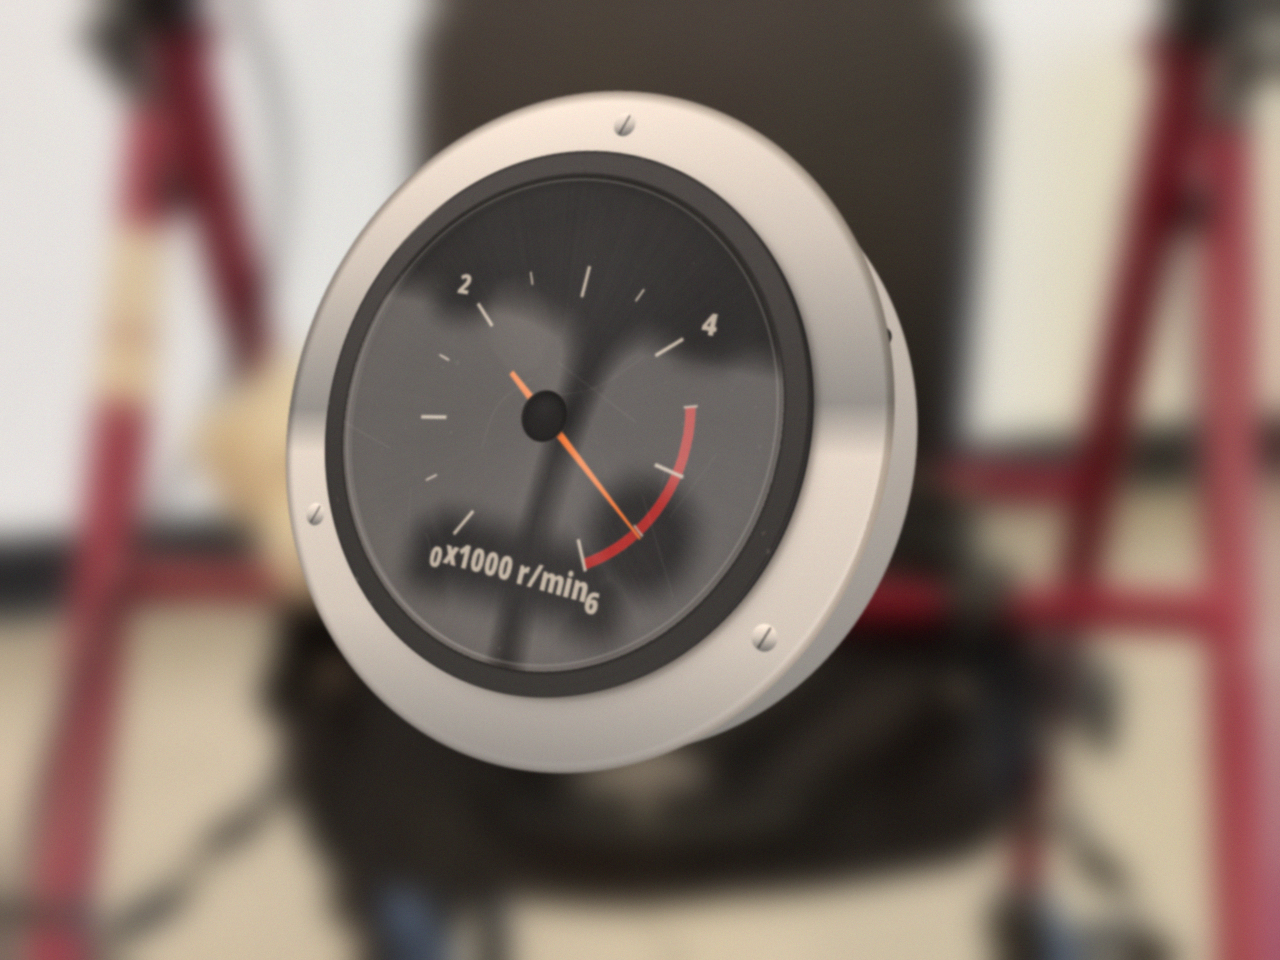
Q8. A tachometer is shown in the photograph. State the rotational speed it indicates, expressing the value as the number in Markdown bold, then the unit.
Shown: **5500** rpm
